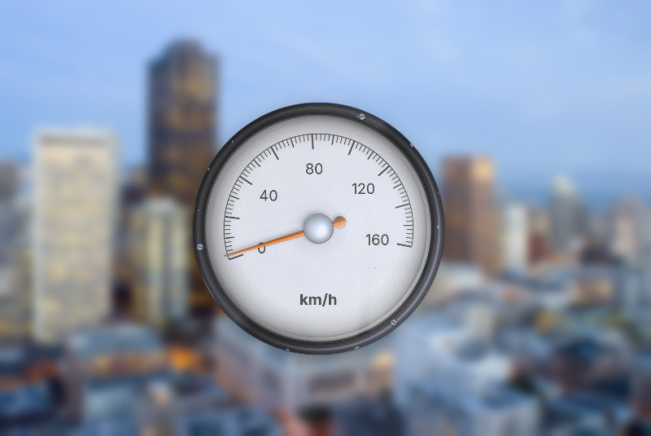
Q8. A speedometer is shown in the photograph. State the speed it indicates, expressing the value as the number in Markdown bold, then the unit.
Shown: **2** km/h
